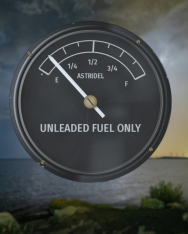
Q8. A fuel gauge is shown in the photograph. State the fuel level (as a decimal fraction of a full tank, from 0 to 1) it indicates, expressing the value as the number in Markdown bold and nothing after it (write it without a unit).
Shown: **0.125**
